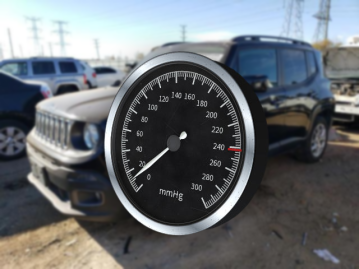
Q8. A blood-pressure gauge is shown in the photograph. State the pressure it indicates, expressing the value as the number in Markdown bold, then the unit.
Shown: **10** mmHg
